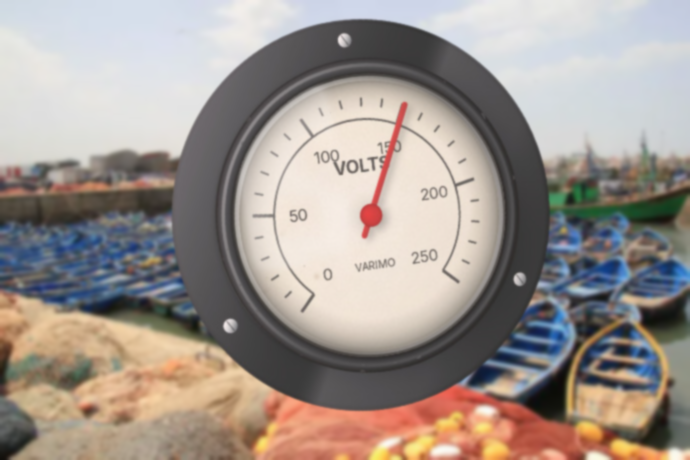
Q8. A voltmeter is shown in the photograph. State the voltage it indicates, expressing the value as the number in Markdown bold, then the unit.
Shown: **150** V
